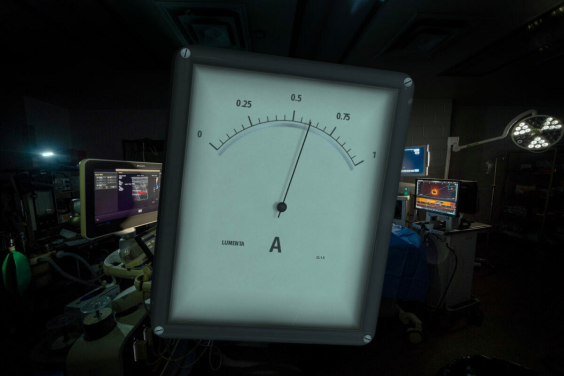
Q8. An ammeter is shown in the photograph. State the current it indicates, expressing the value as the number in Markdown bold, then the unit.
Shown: **0.6** A
